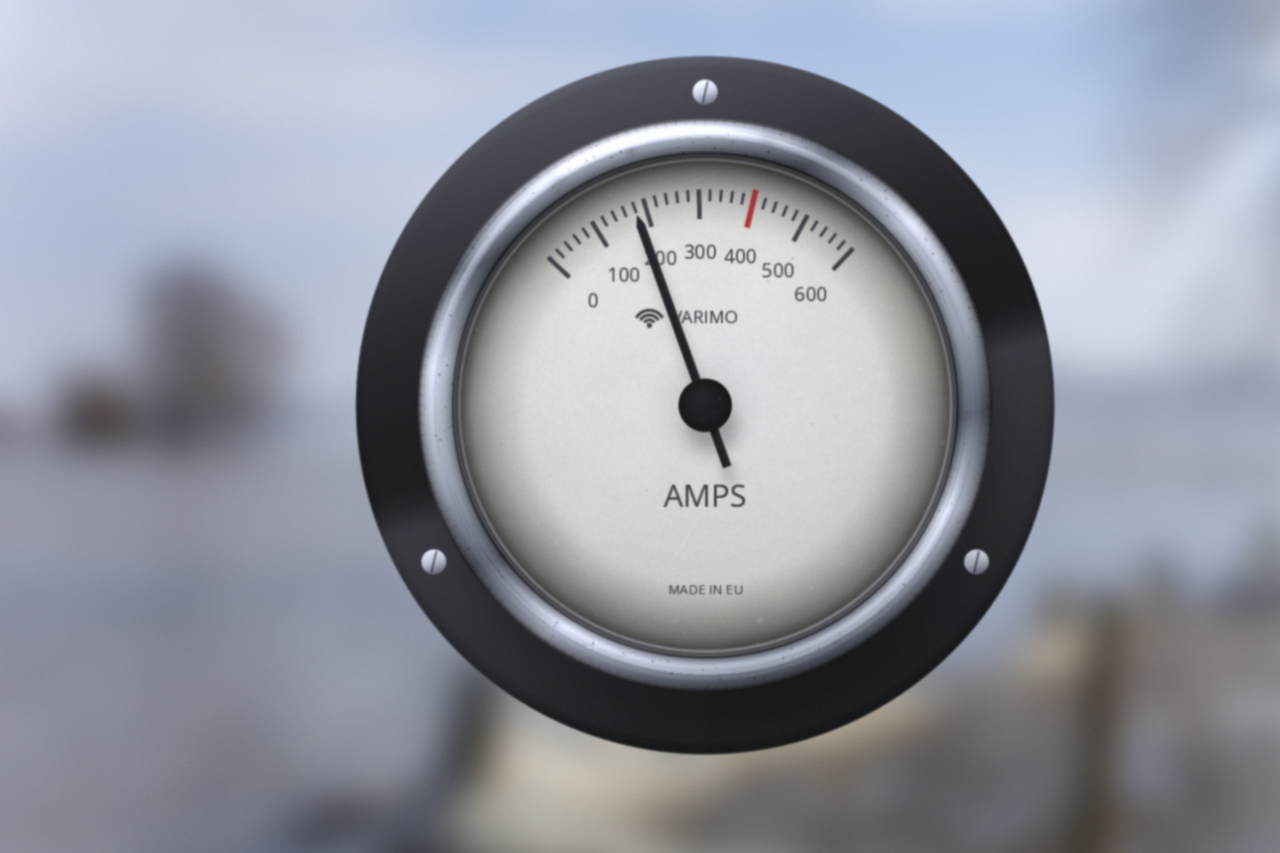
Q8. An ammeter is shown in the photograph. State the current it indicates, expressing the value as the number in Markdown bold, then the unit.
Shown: **180** A
